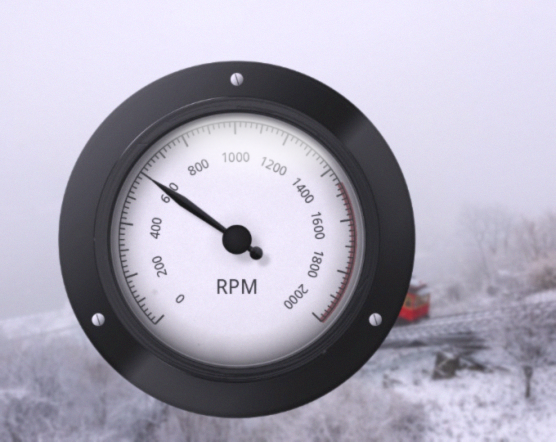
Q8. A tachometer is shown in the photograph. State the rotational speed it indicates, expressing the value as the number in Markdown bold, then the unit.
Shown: **600** rpm
